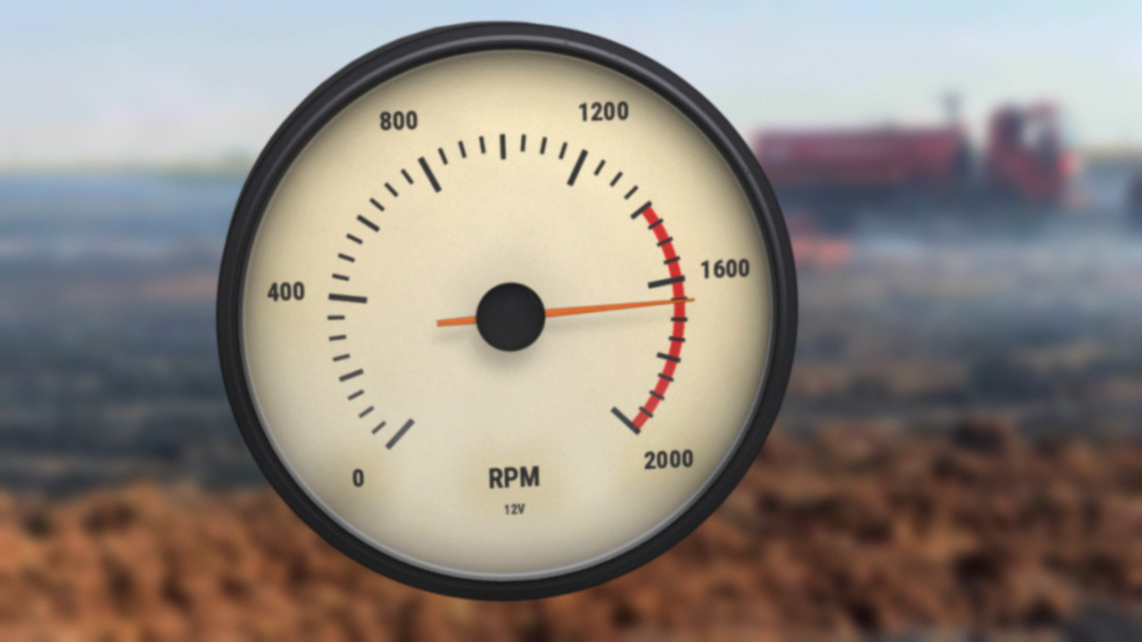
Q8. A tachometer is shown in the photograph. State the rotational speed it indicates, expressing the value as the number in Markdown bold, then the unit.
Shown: **1650** rpm
